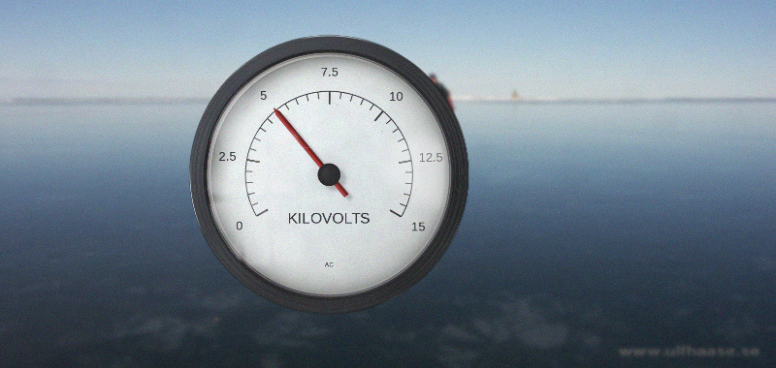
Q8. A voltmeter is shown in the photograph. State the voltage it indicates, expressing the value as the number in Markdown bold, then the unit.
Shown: **5** kV
